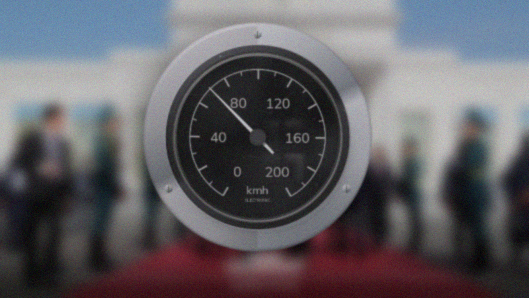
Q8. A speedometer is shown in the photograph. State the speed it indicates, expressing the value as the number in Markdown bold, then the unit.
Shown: **70** km/h
